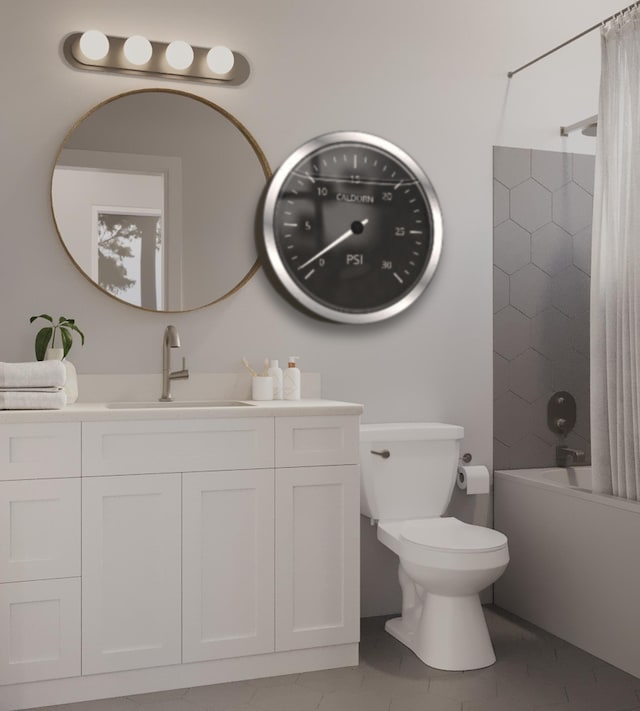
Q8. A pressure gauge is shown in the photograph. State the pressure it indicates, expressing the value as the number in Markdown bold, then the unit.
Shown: **1** psi
